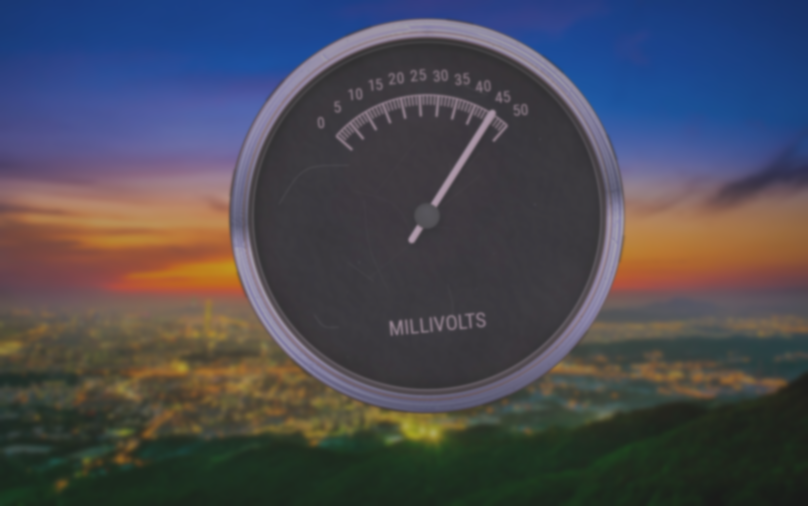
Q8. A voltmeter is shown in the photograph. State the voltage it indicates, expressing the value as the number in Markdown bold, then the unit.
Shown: **45** mV
